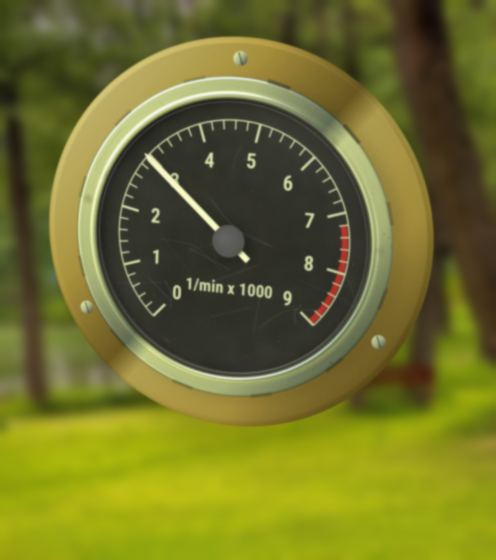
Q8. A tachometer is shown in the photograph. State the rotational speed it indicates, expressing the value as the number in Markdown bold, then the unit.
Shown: **3000** rpm
